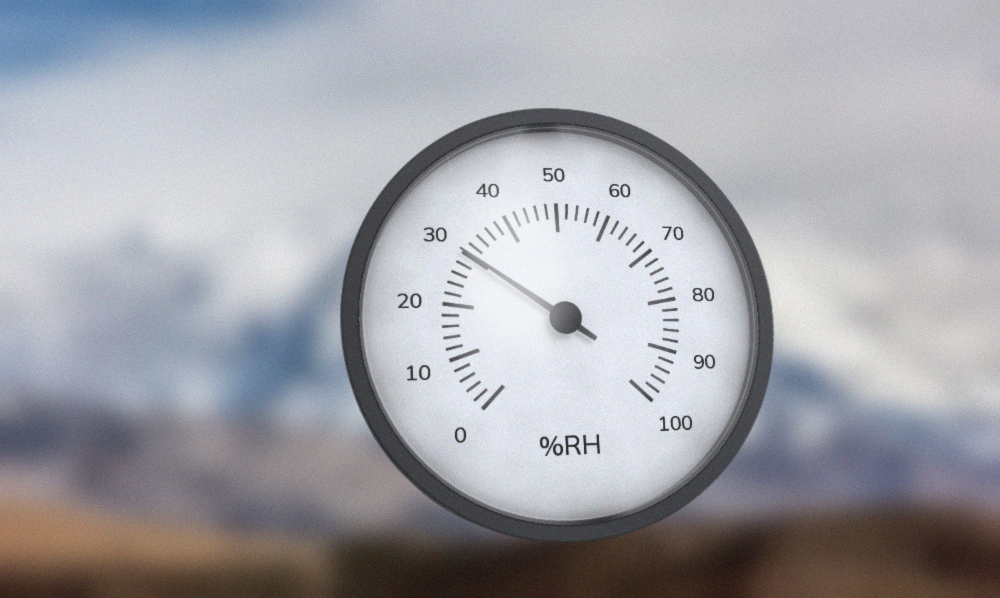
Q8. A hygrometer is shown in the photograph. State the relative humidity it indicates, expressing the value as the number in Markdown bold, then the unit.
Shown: **30** %
